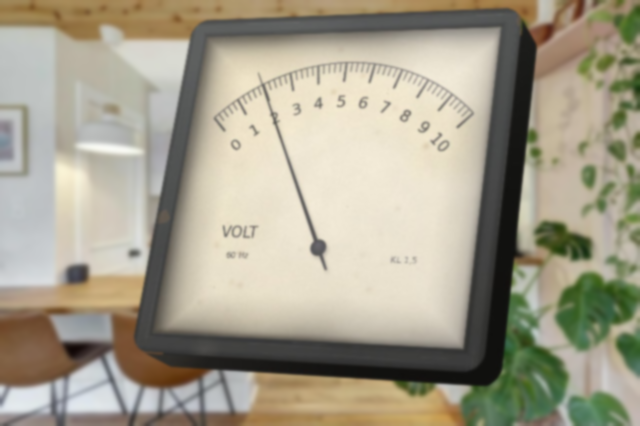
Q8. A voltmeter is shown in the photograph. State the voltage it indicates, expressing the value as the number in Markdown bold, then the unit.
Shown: **2** V
